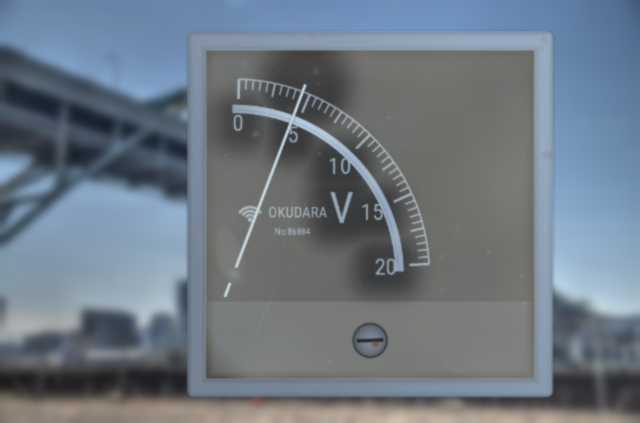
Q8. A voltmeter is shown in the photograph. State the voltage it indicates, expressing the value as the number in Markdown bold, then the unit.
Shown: **4.5** V
